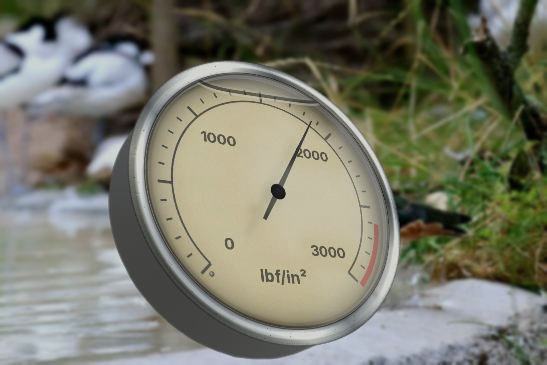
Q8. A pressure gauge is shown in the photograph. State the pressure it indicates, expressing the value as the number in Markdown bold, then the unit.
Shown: **1850** psi
